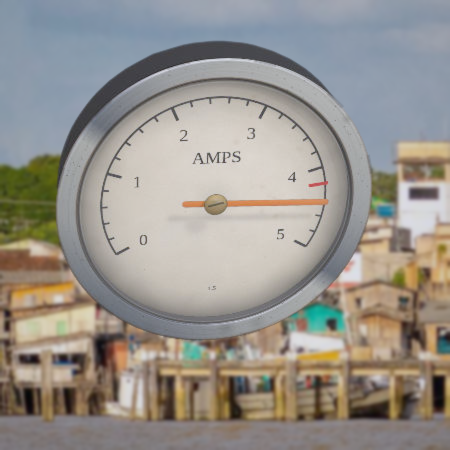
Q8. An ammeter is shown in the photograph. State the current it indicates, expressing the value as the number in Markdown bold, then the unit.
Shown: **4.4** A
